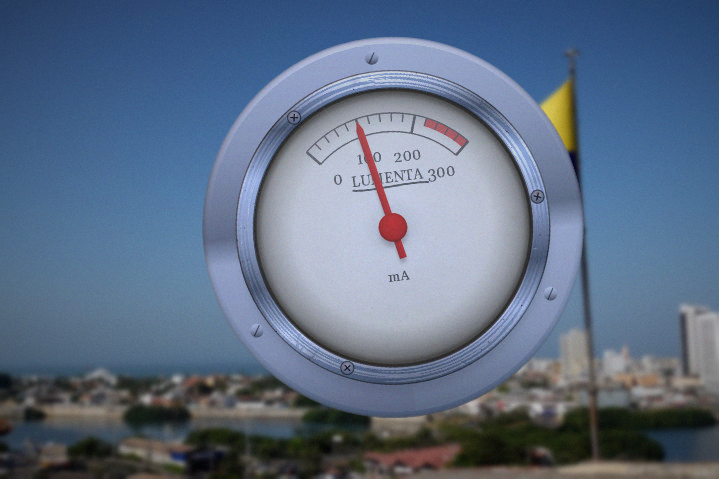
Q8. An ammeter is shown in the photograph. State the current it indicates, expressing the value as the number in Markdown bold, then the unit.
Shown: **100** mA
